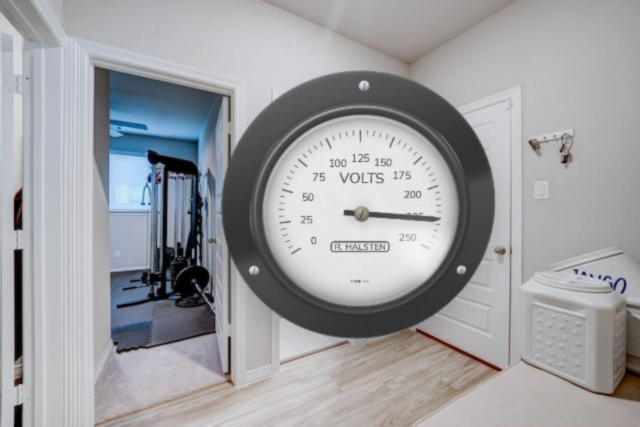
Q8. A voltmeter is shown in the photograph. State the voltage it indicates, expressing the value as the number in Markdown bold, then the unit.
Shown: **225** V
